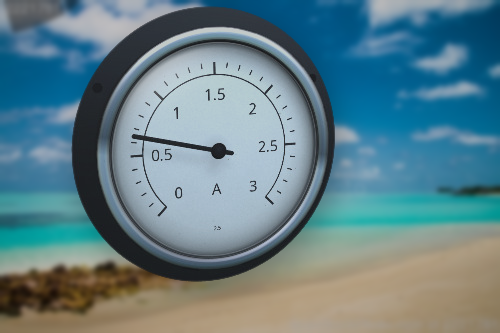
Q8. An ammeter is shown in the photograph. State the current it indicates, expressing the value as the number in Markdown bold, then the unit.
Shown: **0.65** A
